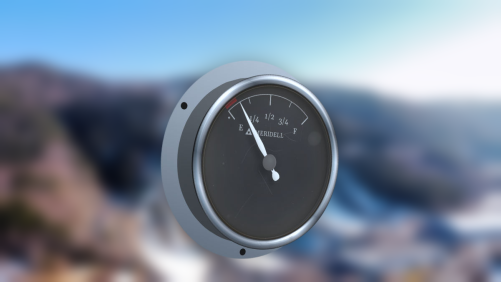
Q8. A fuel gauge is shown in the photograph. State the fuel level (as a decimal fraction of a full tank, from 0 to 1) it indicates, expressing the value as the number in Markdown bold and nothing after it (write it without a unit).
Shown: **0.125**
